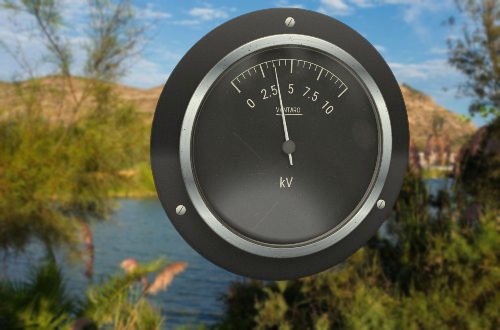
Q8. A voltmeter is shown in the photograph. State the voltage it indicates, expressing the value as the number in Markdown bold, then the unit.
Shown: **3.5** kV
